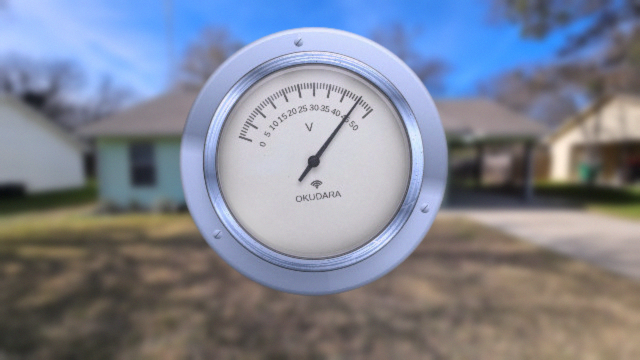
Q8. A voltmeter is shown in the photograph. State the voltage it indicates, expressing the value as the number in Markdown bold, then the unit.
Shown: **45** V
